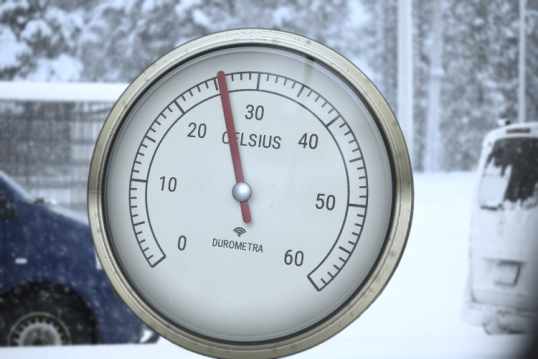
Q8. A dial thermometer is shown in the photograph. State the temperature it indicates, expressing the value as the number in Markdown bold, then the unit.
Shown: **26** °C
